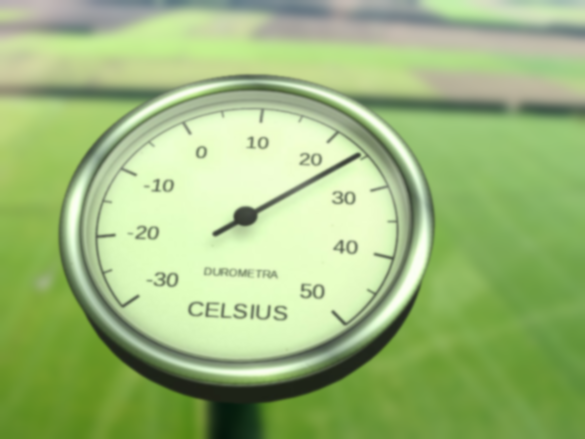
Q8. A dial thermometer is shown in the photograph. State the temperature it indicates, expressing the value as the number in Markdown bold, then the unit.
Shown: **25** °C
